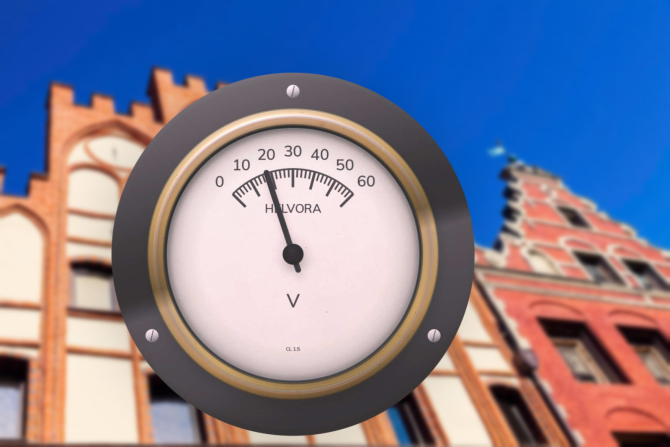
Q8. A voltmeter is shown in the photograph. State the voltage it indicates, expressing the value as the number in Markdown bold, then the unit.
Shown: **18** V
